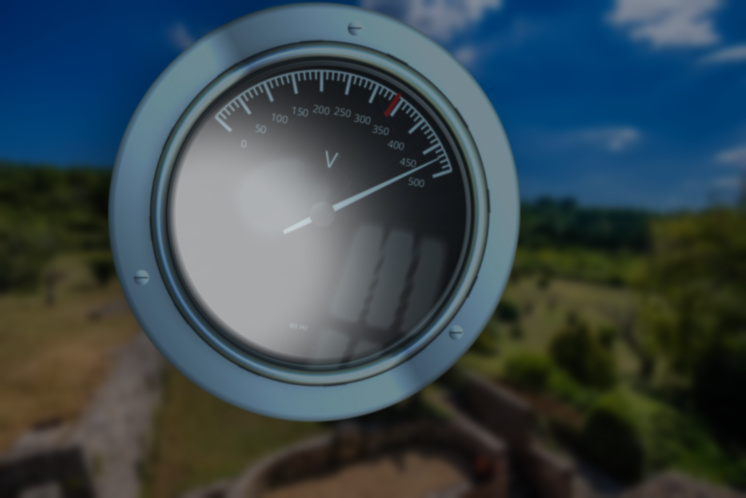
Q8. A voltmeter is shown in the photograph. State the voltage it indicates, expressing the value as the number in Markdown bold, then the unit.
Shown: **470** V
